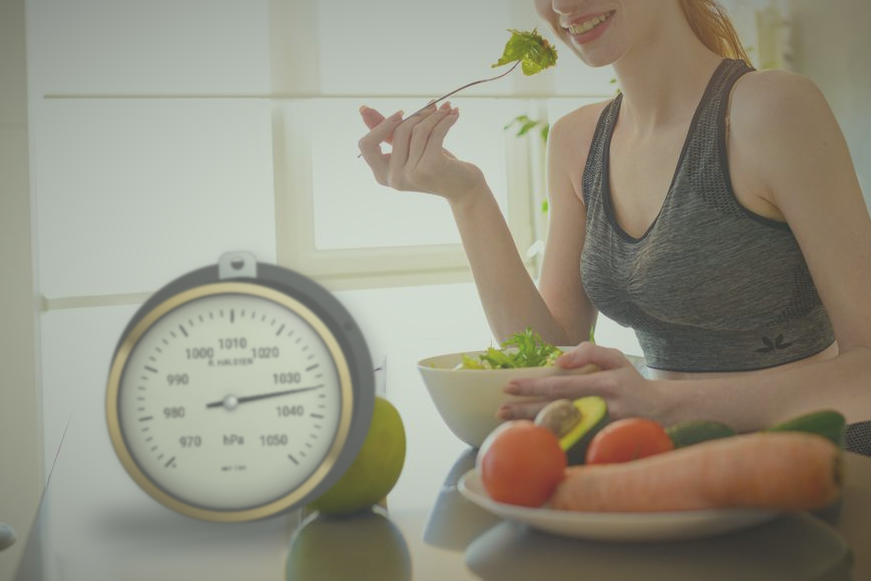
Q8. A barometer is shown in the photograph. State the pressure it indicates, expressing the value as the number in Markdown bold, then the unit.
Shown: **1034** hPa
